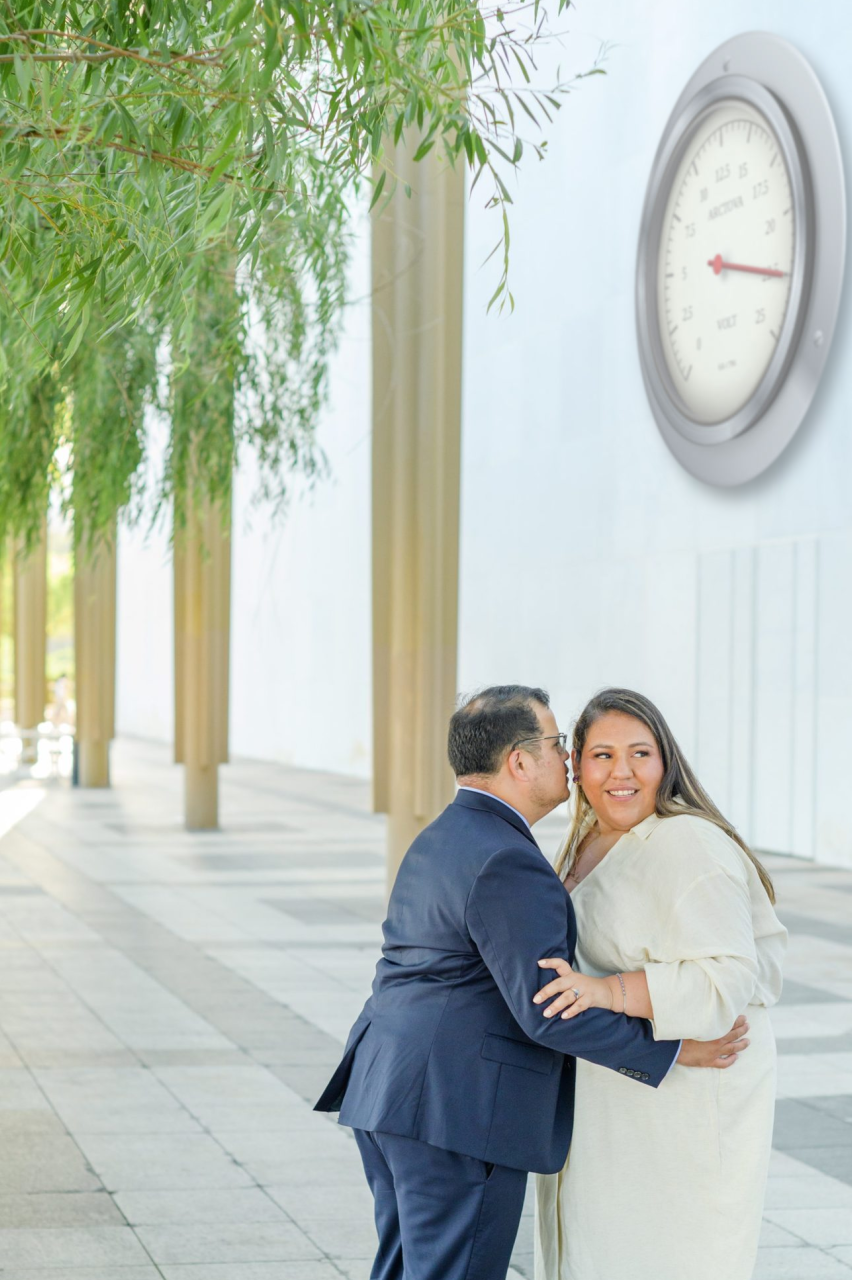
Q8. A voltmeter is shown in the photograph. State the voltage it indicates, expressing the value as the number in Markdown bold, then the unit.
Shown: **22.5** V
